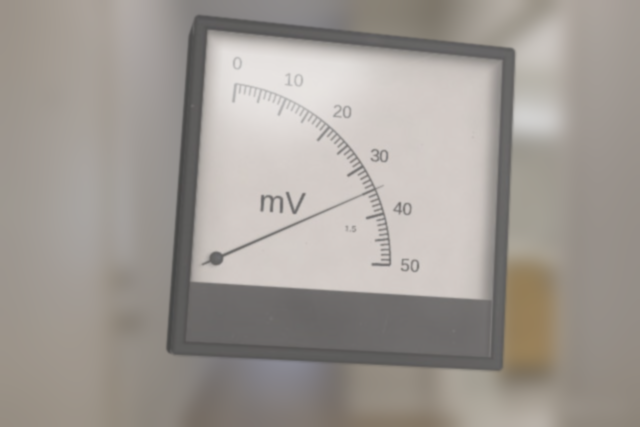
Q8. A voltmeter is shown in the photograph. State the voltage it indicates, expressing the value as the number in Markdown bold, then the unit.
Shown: **35** mV
